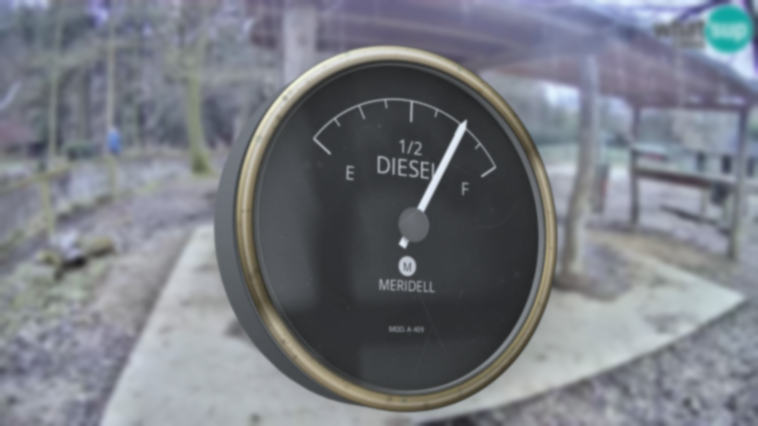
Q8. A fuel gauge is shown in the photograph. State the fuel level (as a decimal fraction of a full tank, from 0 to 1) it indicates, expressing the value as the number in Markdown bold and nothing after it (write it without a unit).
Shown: **0.75**
